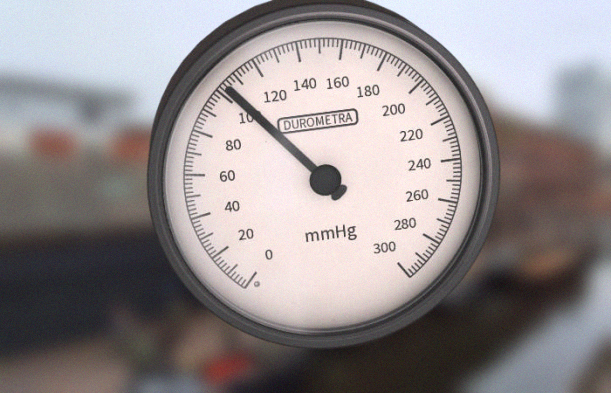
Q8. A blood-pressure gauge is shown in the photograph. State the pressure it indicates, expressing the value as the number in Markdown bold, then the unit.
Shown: **104** mmHg
